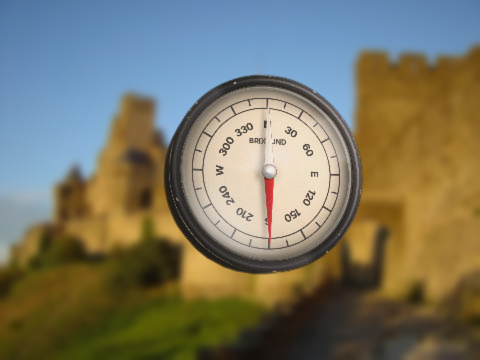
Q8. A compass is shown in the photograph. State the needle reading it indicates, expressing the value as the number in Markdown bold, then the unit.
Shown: **180** °
